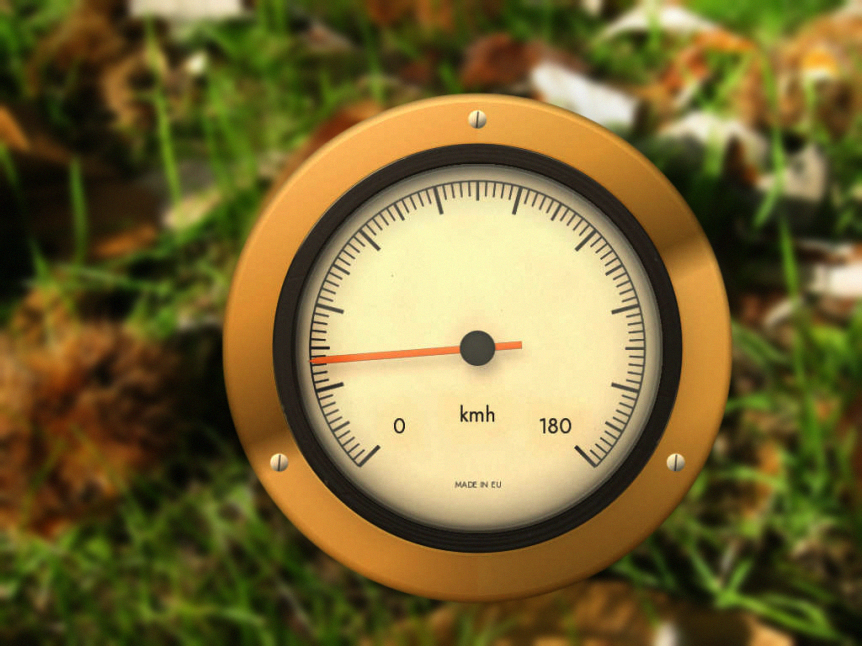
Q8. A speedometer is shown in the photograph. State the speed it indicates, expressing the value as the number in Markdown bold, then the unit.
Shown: **27** km/h
